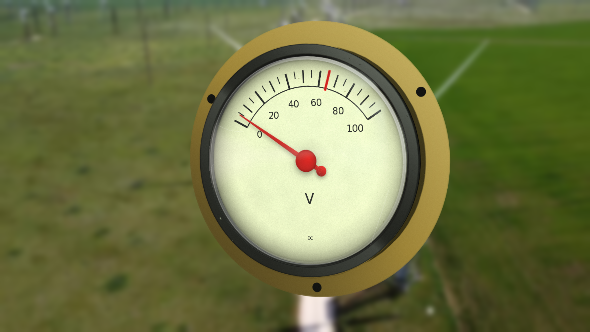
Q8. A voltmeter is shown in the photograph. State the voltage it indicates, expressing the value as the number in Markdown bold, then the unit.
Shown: **5** V
